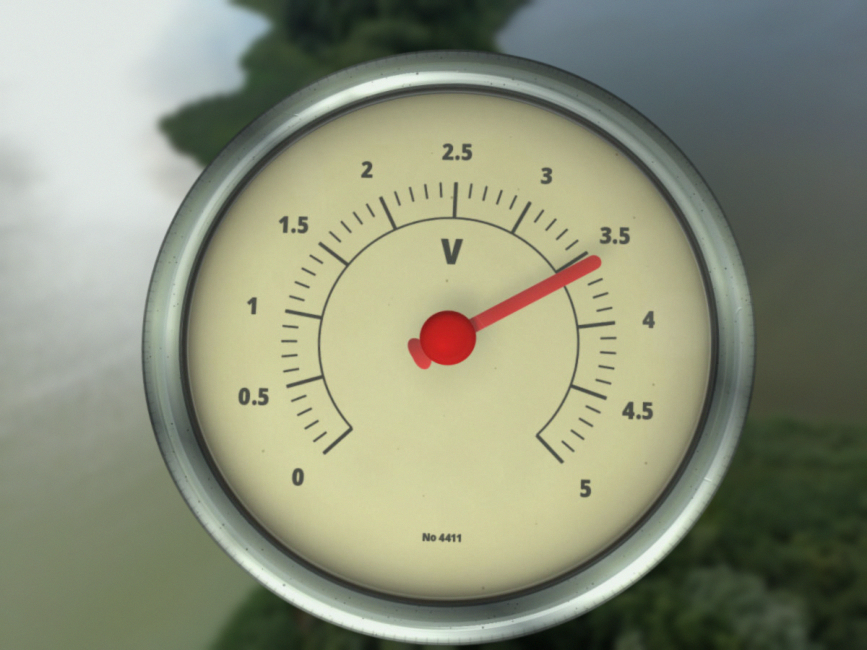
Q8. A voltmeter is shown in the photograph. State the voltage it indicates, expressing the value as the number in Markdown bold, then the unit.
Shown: **3.6** V
